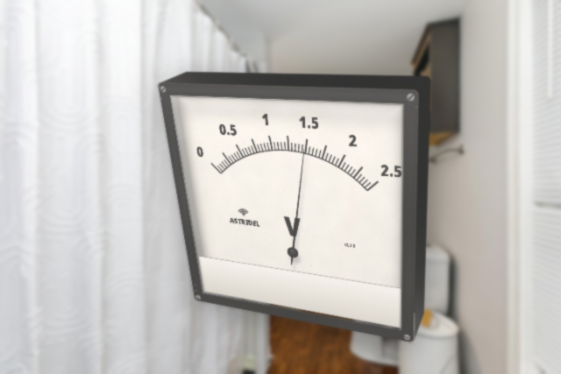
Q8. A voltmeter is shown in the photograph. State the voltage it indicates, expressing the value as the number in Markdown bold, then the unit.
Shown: **1.5** V
